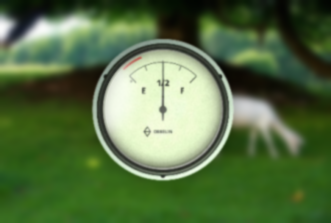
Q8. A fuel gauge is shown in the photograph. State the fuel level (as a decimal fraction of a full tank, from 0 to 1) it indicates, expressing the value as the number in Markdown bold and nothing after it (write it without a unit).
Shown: **0.5**
